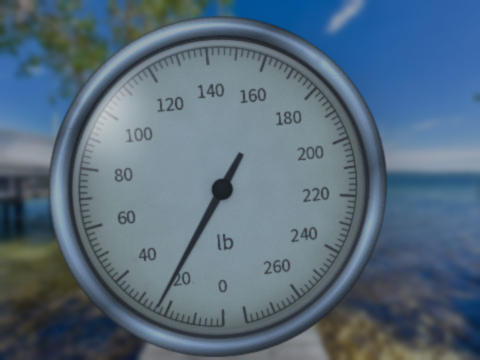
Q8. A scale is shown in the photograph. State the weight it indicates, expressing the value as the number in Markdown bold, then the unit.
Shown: **24** lb
